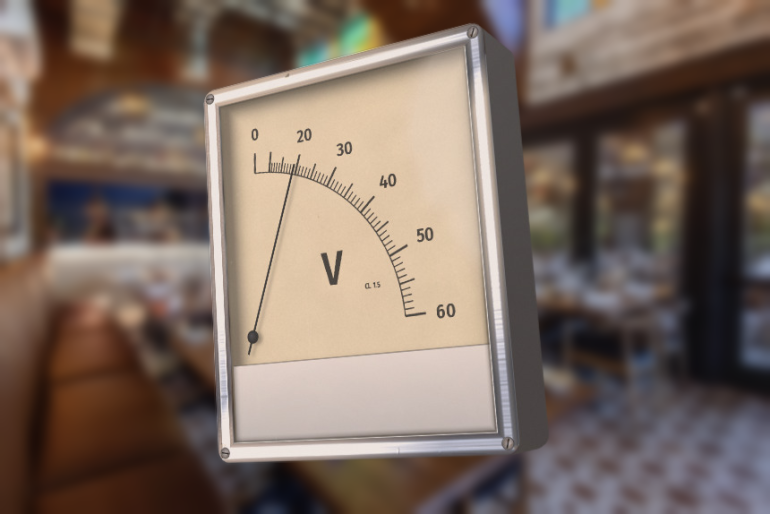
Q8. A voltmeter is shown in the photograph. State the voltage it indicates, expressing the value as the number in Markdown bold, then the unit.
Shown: **20** V
